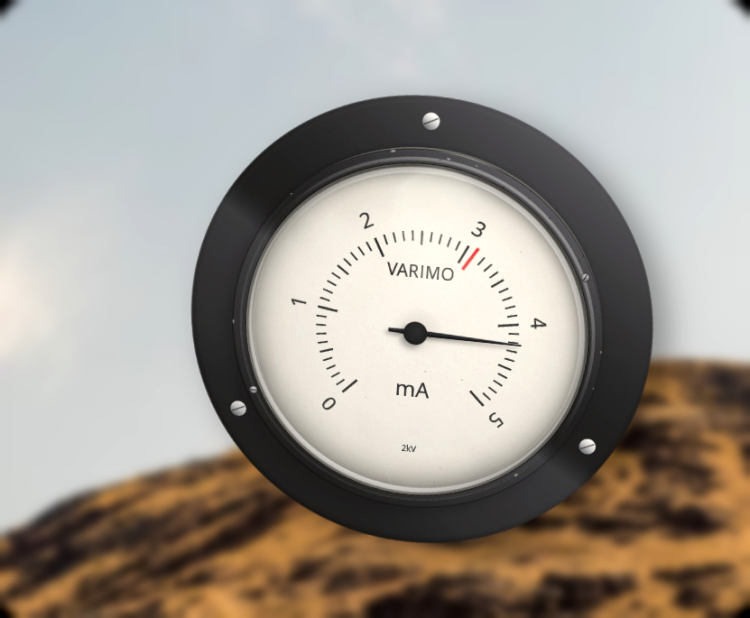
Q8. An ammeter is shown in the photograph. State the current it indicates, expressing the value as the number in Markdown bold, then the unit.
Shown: **4.2** mA
